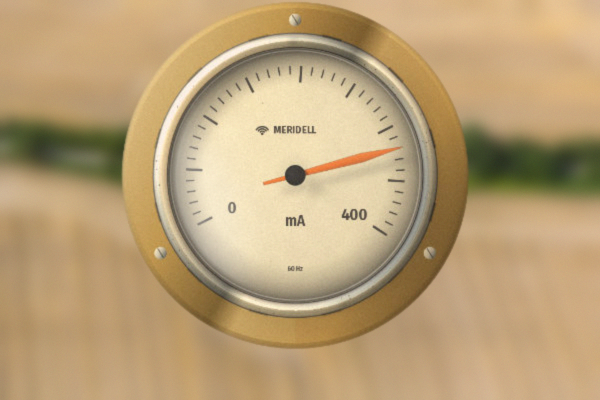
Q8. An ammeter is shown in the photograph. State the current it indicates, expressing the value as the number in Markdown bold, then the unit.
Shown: **320** mA
